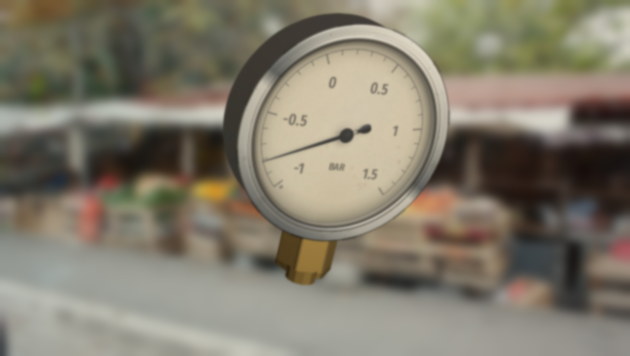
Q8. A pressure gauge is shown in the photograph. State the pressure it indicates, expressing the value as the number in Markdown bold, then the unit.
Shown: **-0.8** bar
